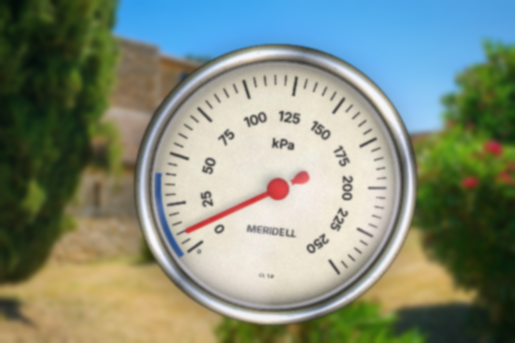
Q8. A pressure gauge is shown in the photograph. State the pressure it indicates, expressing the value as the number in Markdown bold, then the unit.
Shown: **10** kPa
